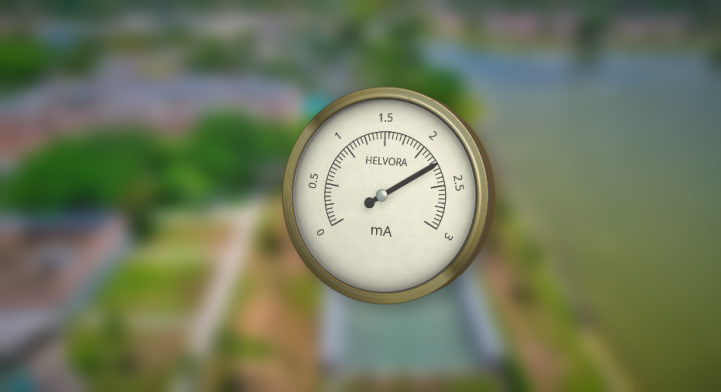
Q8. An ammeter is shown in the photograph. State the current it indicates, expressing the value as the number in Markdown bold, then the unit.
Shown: **2.25** mA
